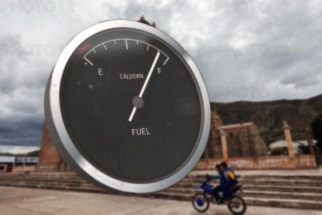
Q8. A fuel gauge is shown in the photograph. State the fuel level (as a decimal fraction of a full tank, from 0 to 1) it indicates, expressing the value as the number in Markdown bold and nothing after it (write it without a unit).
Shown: **0.875**
